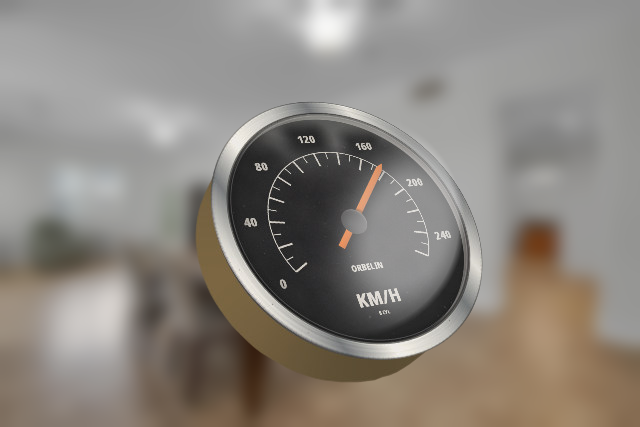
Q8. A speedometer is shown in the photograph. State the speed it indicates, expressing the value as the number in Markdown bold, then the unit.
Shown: **175** km/h
